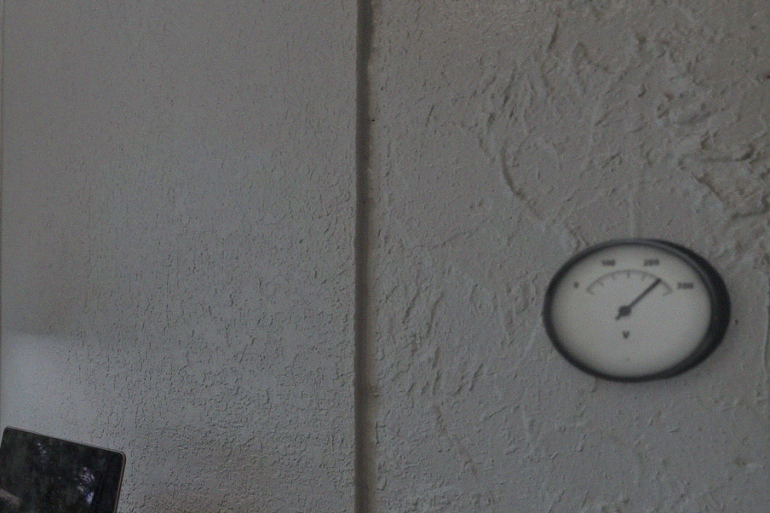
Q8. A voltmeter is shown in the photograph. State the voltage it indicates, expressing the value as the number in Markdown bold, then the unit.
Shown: **250** V
